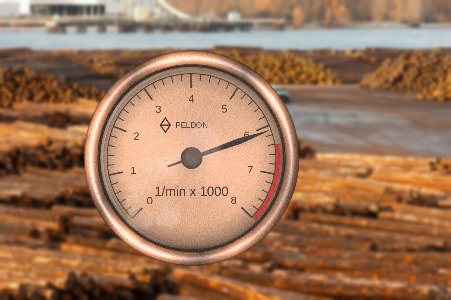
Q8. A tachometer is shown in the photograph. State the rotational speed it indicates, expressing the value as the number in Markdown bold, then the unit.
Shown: **6100** rpm
